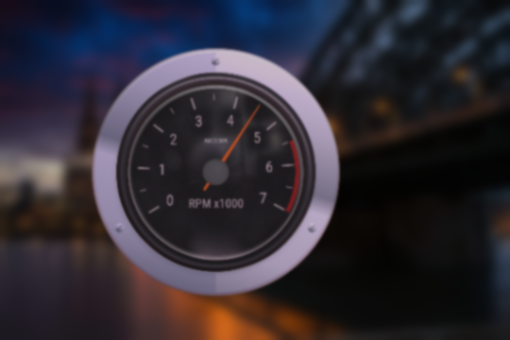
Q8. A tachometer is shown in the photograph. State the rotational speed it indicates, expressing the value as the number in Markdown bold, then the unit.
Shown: **4500** rpm
